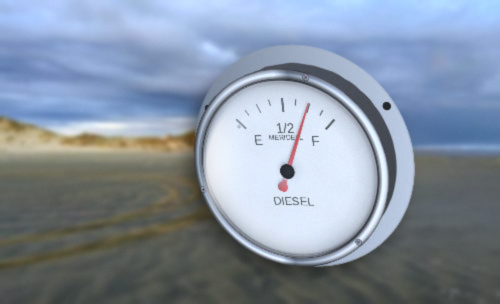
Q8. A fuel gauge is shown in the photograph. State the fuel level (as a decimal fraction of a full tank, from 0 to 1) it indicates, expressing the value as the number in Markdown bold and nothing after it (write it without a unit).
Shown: **0.75**
